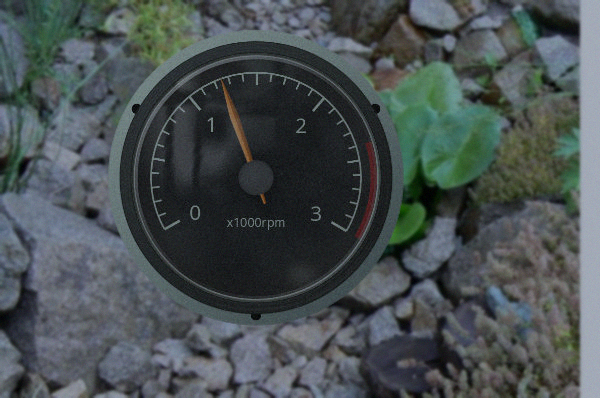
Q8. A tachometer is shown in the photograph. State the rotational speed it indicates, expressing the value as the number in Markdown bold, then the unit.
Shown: **1250** rpm
